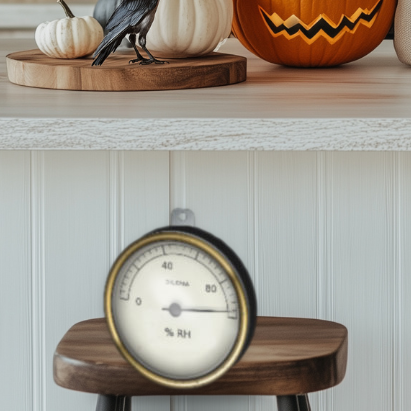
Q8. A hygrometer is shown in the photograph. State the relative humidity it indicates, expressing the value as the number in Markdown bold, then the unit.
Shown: **96** %
